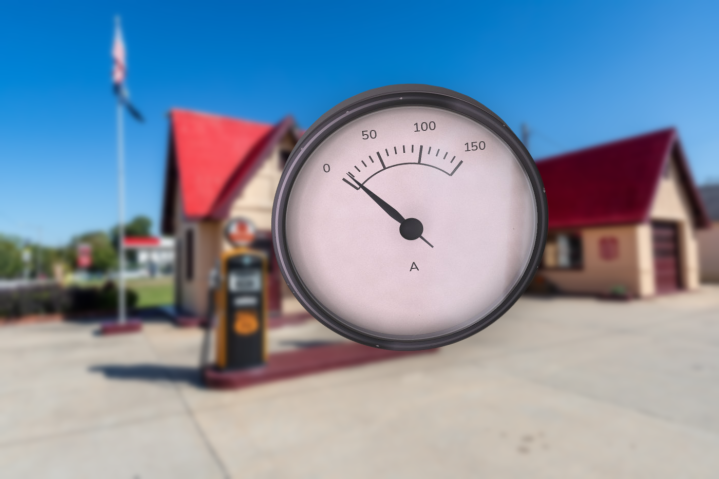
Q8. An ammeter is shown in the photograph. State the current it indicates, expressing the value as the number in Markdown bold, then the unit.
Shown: **10** A
